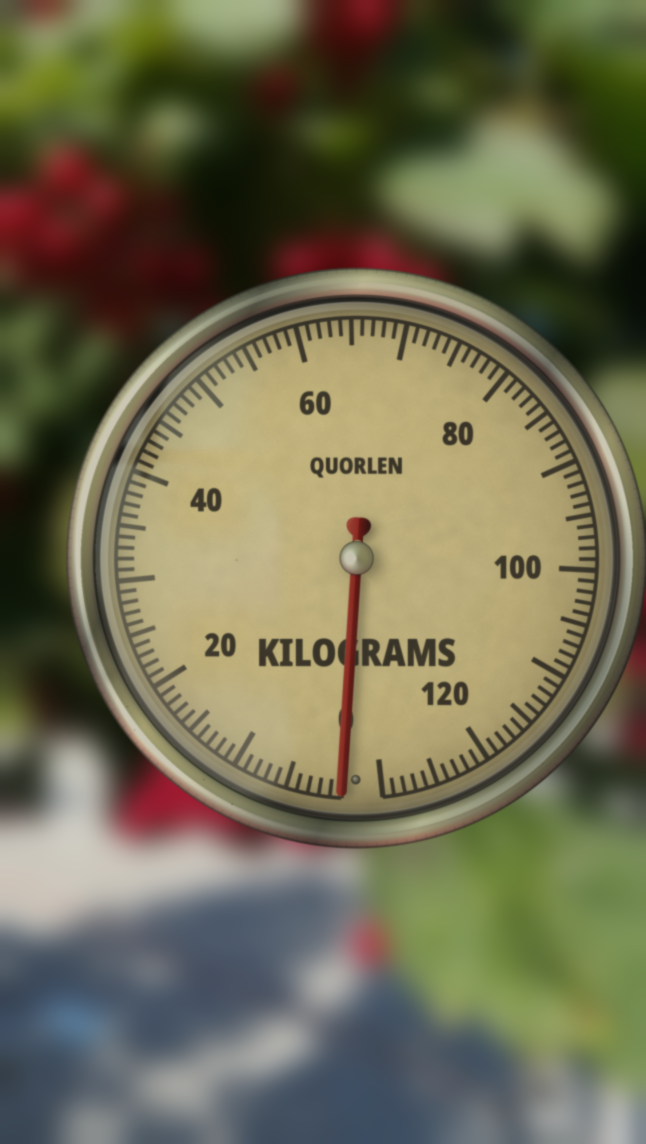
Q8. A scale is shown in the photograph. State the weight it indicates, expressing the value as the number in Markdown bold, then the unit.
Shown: **0** kg
